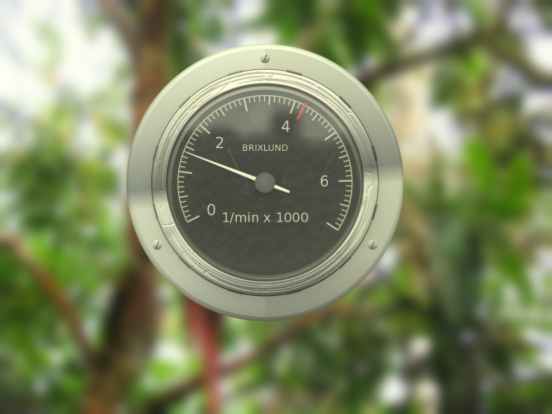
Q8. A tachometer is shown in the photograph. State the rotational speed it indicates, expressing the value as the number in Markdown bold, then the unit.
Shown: **1400** rpm
